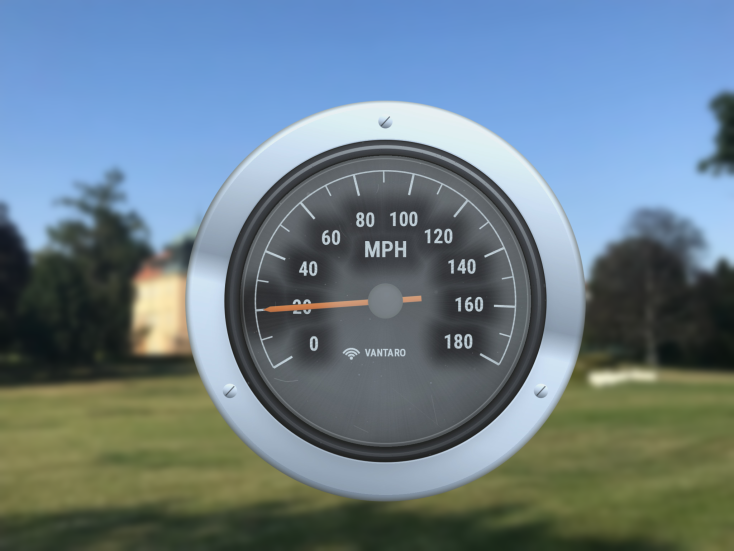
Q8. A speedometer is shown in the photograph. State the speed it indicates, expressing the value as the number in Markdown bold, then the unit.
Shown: **20** mph
